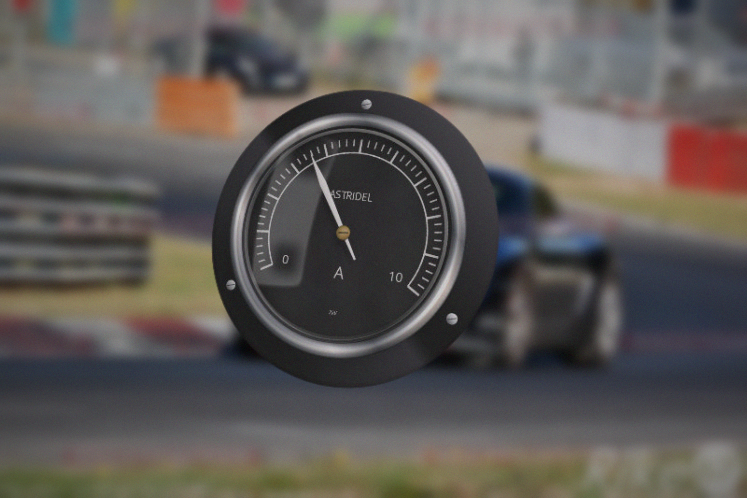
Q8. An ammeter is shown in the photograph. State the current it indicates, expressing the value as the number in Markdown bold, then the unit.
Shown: **3.6** A
